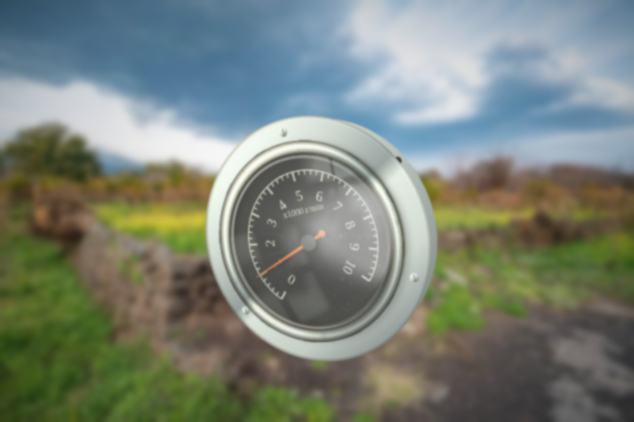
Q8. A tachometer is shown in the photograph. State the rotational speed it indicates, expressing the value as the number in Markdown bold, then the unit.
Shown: **1000** rpm
